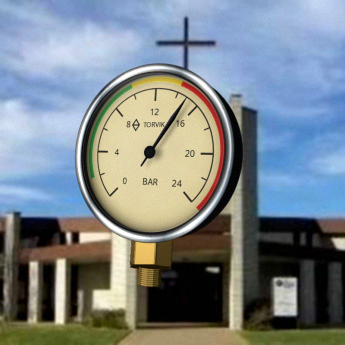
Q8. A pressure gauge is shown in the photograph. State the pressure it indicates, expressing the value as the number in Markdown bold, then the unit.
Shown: **15** bar
